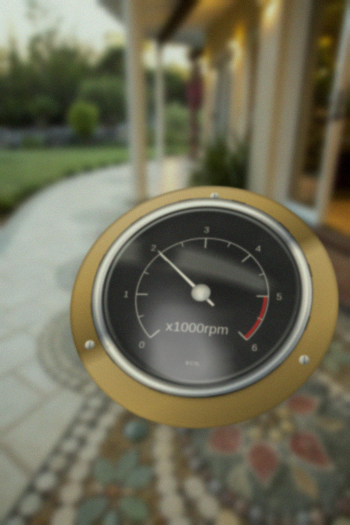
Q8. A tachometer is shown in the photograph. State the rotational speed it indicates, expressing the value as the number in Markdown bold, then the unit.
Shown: **2000** rpm
